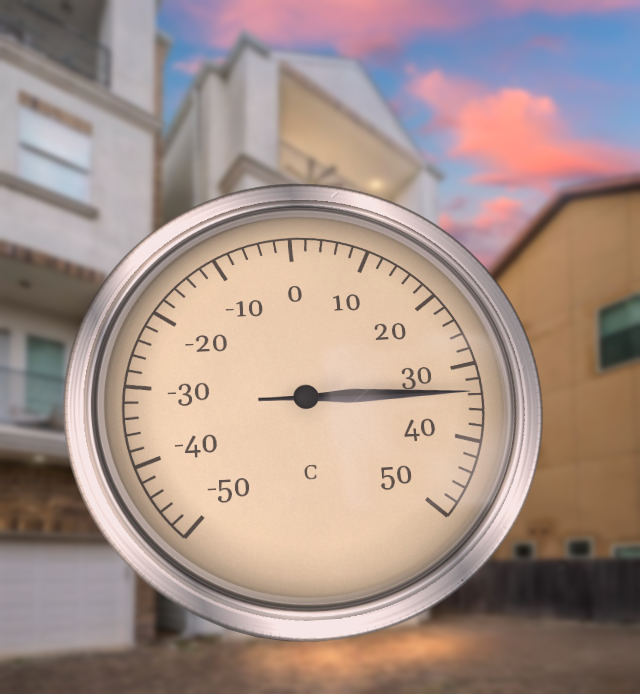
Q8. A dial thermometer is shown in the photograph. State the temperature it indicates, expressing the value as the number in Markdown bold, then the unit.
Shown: **34** °C
